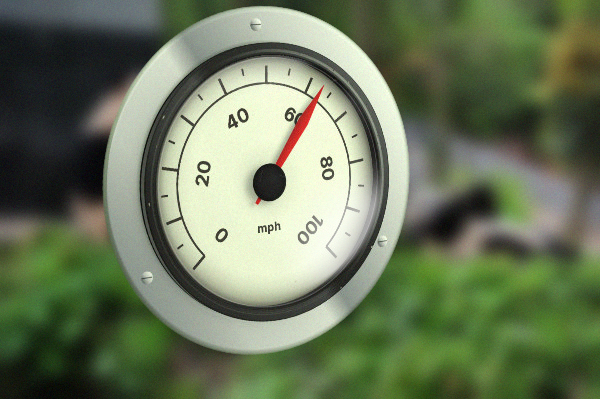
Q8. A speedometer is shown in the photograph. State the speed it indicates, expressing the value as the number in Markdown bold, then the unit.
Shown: **62.5** mph
